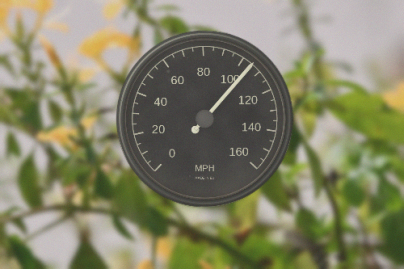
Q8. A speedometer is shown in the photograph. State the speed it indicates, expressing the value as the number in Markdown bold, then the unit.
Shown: **105** mph
